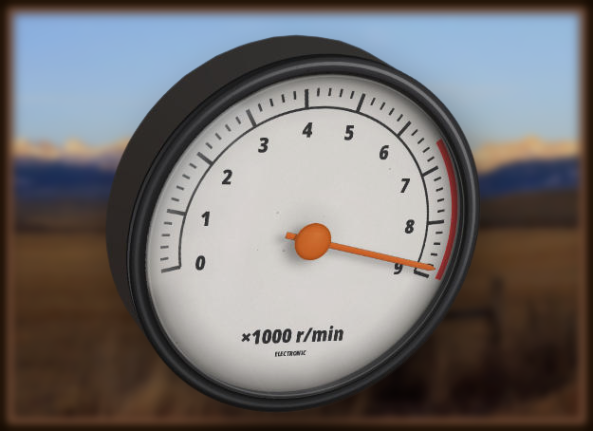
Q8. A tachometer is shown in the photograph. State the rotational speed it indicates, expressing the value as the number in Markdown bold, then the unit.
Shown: **8800** rpm
